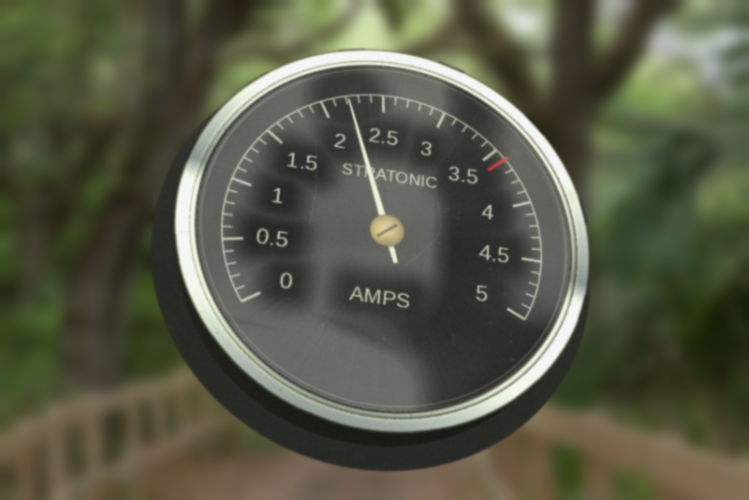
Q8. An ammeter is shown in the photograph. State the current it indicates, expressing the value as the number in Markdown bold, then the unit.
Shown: **2.2** A
